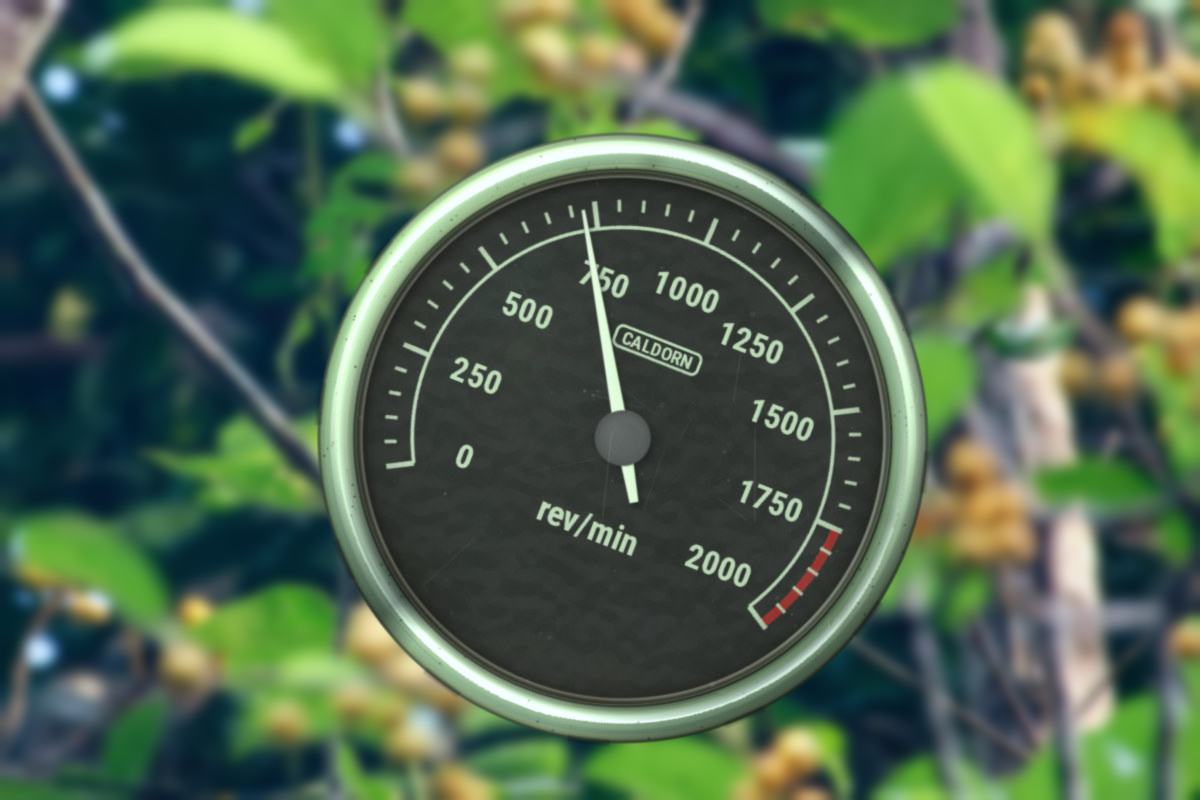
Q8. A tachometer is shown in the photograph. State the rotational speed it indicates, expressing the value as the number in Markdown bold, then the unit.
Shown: **725** rpm
